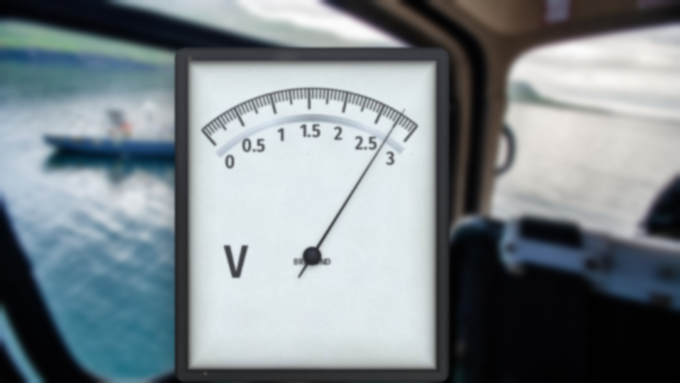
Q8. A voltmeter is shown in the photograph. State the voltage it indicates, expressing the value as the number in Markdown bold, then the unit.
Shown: **2.75** V
